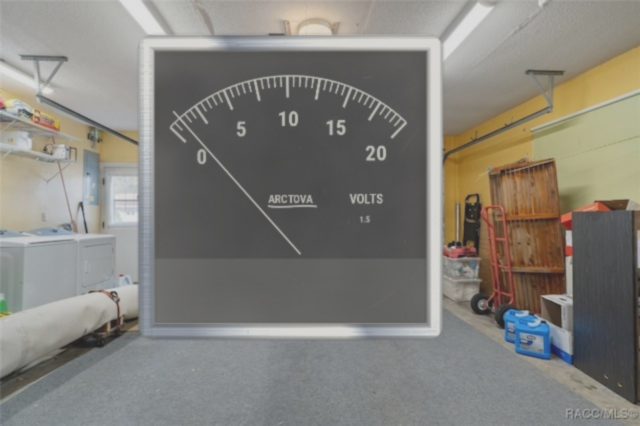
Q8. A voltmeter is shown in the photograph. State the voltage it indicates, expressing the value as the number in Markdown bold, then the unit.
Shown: **1** V
